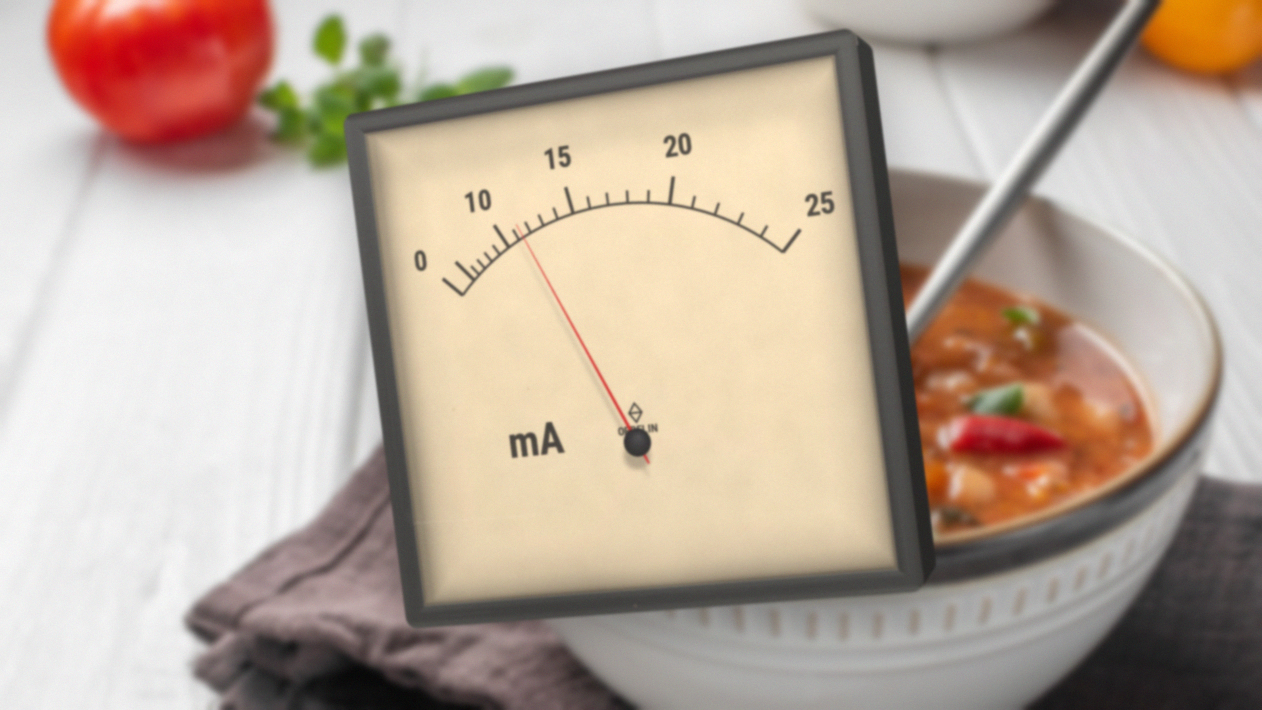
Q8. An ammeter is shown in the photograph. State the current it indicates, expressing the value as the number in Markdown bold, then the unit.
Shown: **11.5** mA
